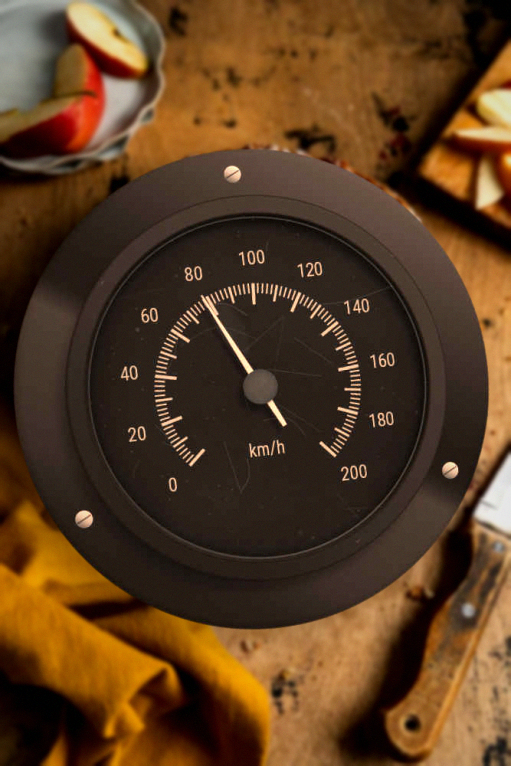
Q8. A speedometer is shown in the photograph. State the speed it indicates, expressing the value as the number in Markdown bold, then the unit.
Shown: **78** km/h
